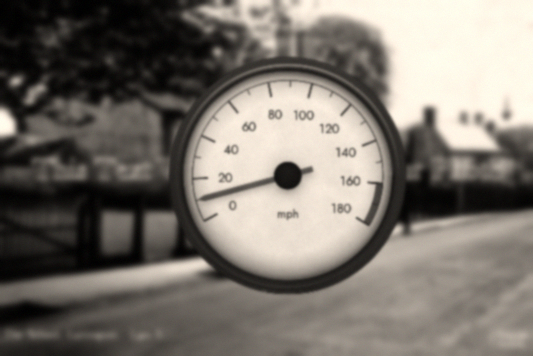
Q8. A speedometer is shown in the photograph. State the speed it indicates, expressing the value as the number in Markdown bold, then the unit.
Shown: **10** mph
